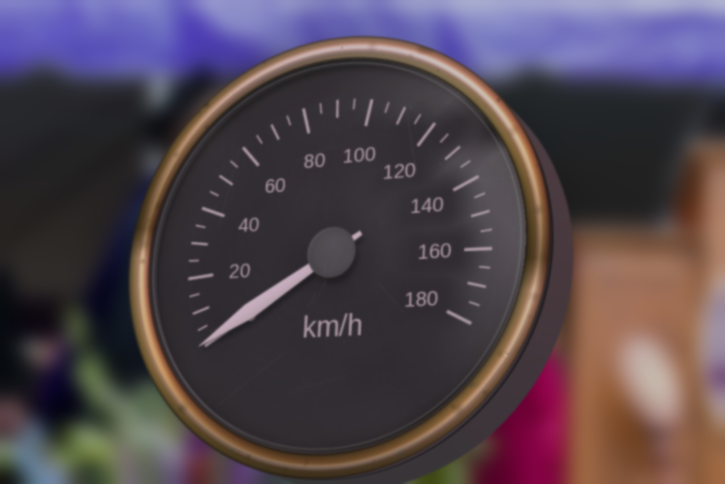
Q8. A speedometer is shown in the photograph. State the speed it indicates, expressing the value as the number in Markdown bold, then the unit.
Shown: **0** km/h
